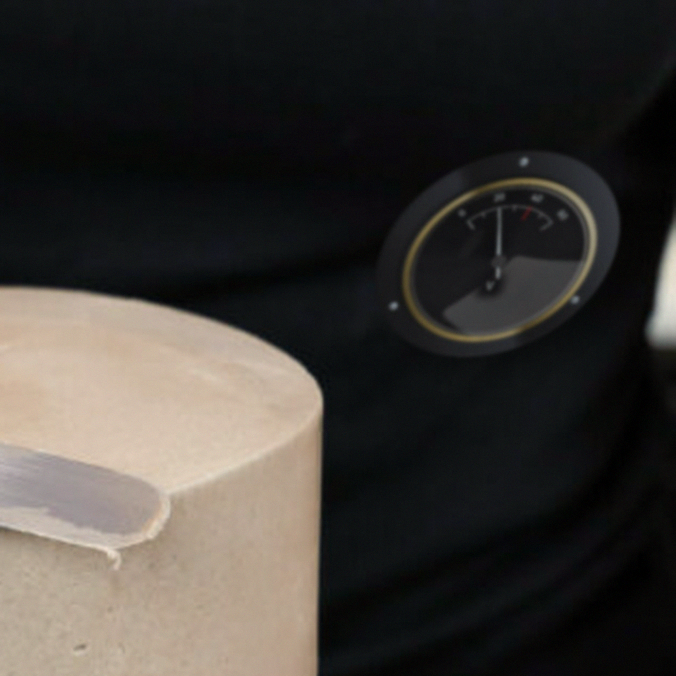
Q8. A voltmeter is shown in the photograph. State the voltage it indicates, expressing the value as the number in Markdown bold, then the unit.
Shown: **20** V
